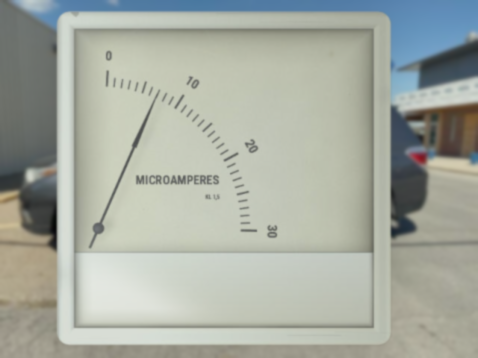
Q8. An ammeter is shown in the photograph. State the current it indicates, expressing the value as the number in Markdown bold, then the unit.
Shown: **7** µA
